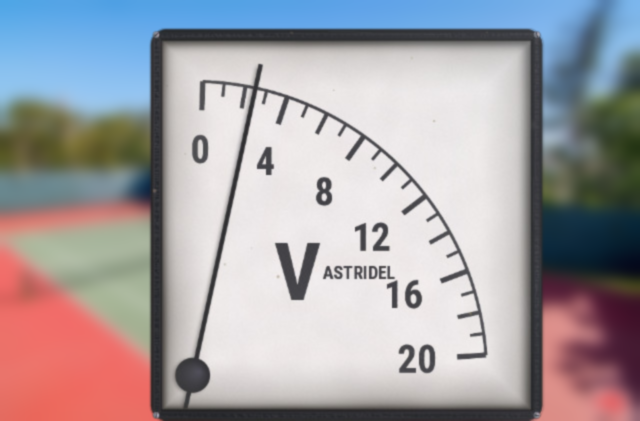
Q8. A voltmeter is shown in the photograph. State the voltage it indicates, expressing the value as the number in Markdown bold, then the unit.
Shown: **2.5** V
